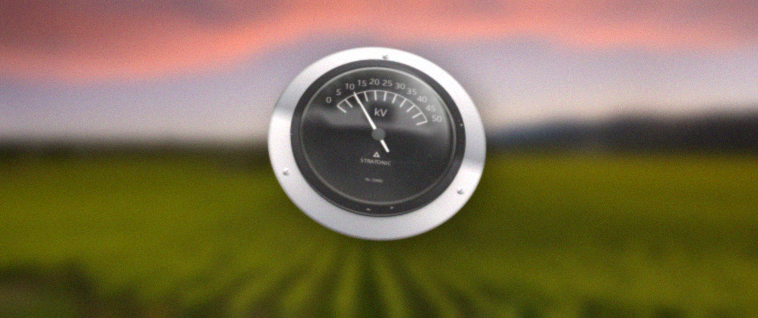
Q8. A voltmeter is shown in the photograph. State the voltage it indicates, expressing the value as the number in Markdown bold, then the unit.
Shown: **10** kV
